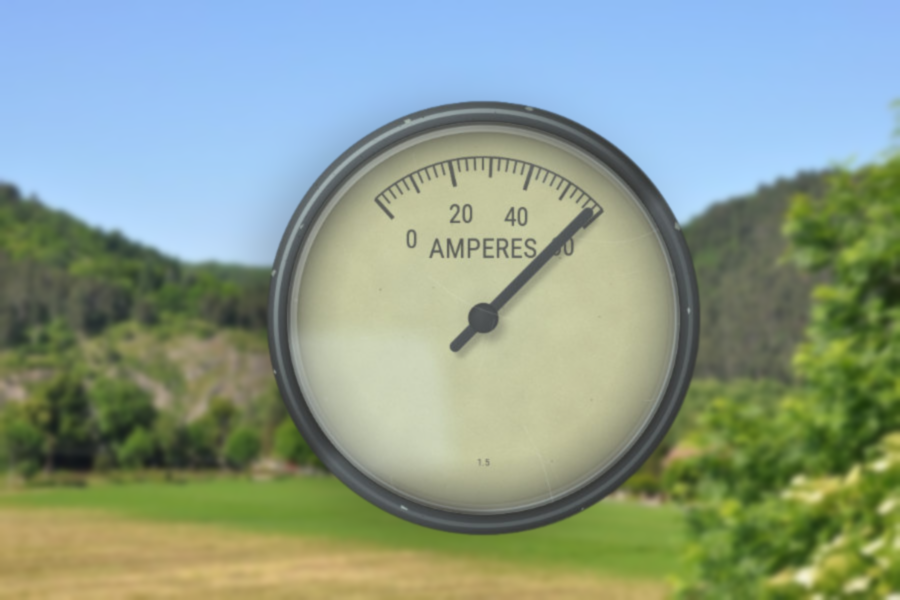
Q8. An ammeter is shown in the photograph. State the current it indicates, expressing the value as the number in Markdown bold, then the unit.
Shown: **58** A
